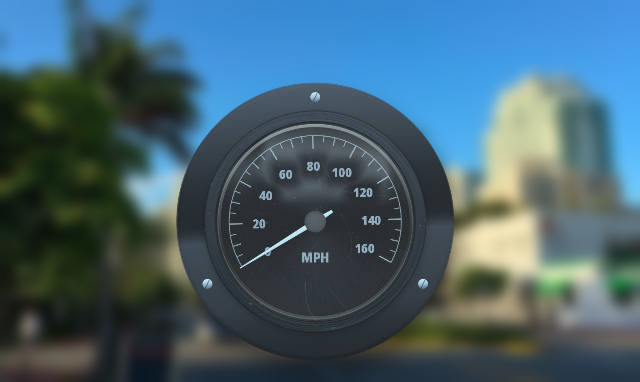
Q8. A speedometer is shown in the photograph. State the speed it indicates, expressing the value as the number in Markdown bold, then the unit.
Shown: **0** mph
